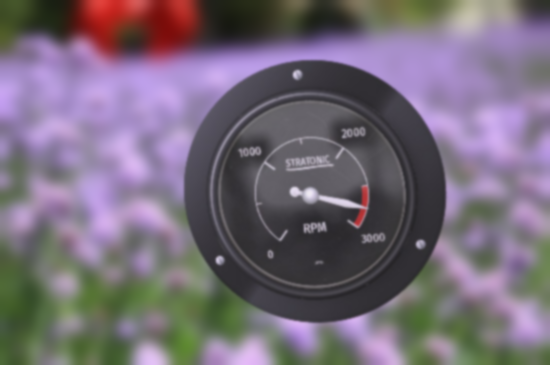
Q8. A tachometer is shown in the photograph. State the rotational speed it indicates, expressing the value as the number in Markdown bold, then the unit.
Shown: **2750** rpm
